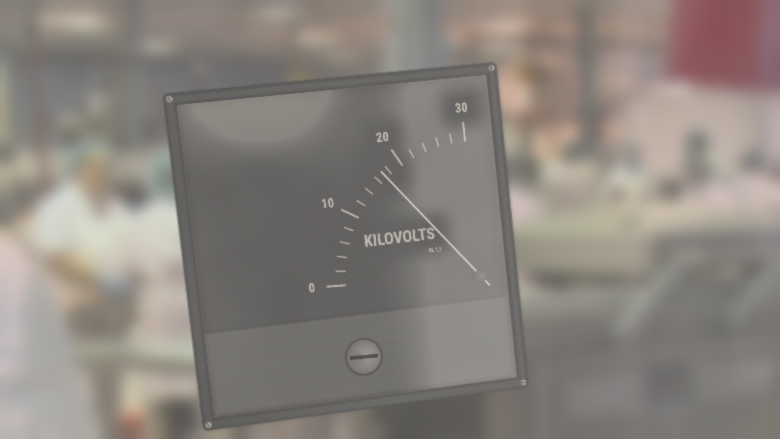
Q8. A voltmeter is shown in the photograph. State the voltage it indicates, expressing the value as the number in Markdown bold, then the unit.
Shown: **17** kV
